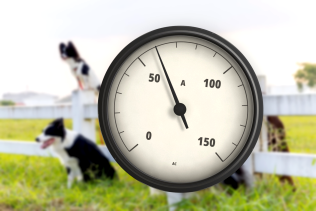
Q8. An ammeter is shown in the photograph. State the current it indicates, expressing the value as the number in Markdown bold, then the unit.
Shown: **60** A
